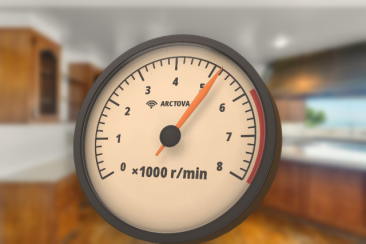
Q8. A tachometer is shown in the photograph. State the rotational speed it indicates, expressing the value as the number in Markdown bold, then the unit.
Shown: **5200** rpm
